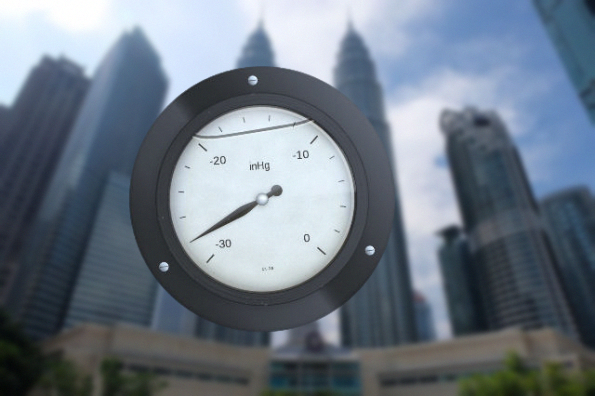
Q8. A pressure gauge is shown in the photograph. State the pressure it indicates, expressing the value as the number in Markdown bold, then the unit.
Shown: **-28** inHg
